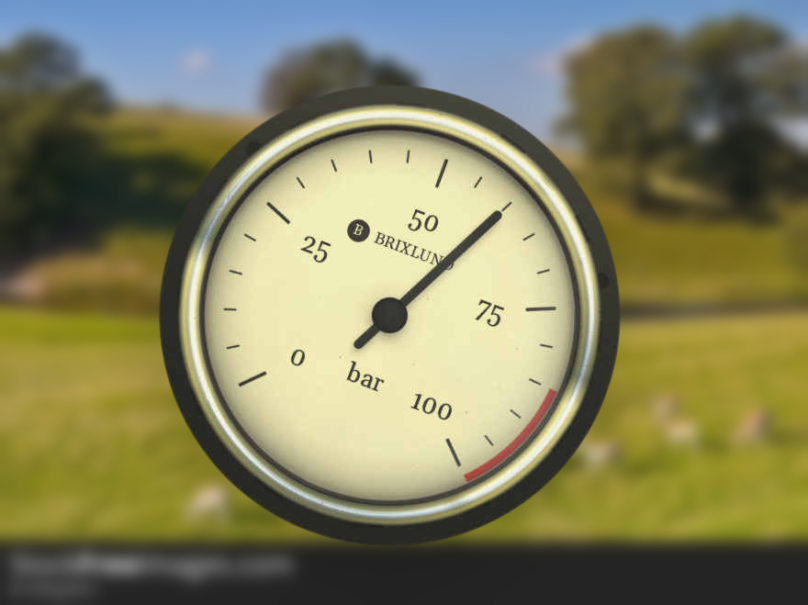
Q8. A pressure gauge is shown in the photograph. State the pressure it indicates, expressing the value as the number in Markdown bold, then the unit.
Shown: **60** bar
